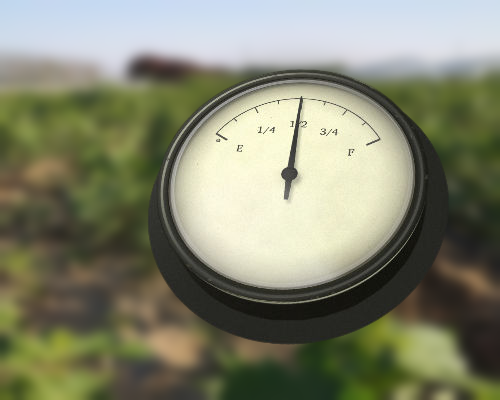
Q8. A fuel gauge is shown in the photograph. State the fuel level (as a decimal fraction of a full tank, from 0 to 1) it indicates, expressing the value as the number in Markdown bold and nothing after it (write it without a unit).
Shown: **0.5**
